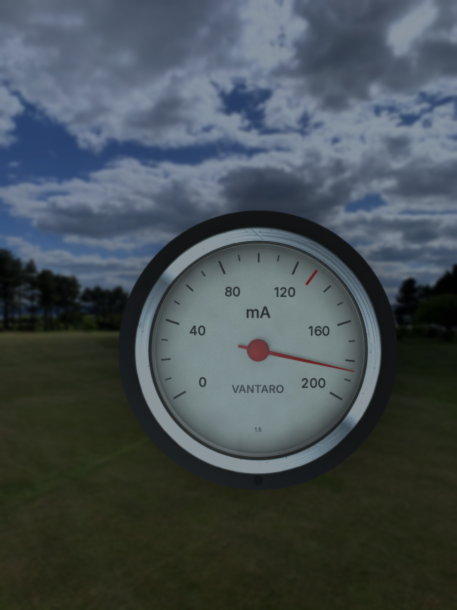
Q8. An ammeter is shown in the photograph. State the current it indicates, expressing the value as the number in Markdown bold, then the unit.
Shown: **185** mA
